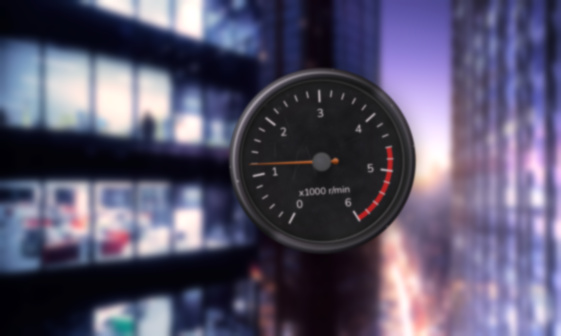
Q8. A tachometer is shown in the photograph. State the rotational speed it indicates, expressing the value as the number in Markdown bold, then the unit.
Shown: **1200** rpm
